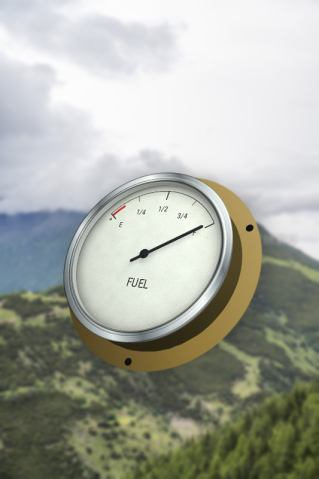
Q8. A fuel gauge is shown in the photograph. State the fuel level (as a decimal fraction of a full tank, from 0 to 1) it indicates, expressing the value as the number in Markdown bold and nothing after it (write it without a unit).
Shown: **1**
